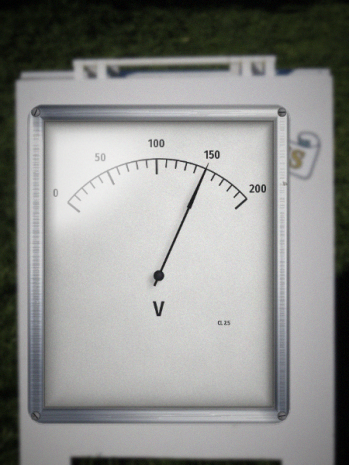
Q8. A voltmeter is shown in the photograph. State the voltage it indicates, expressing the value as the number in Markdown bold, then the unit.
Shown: **150** V
